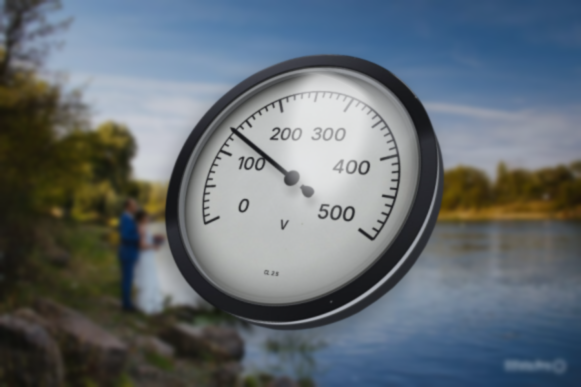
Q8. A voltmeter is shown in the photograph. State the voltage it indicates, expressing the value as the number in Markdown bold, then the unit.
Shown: **130** V
